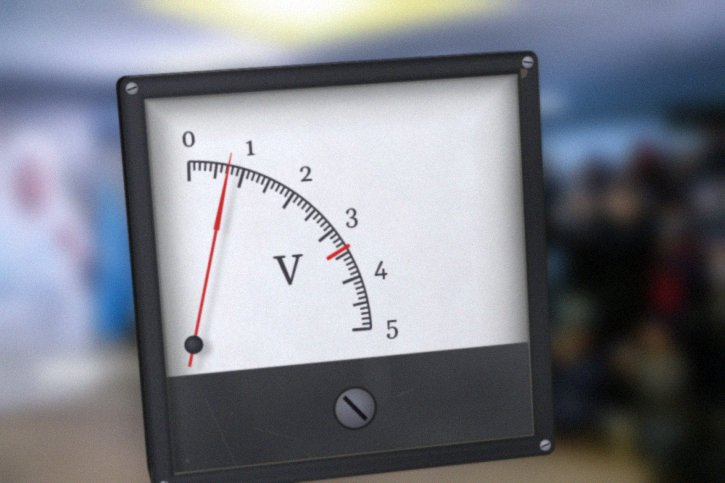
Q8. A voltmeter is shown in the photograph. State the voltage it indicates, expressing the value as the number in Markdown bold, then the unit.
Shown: **0.7** V
